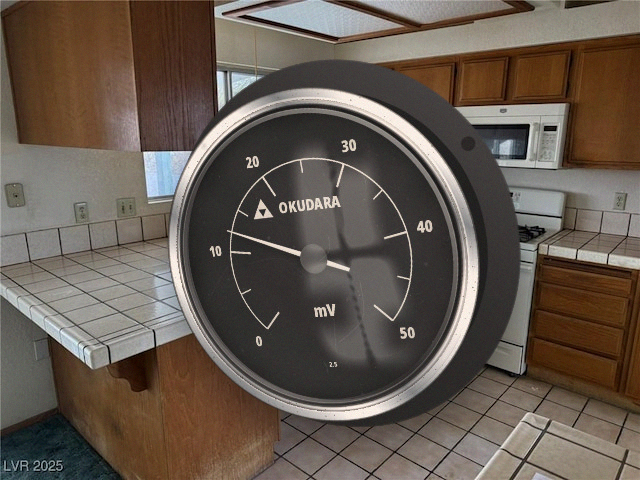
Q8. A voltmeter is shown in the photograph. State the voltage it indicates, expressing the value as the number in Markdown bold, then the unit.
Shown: **12.5** mV
